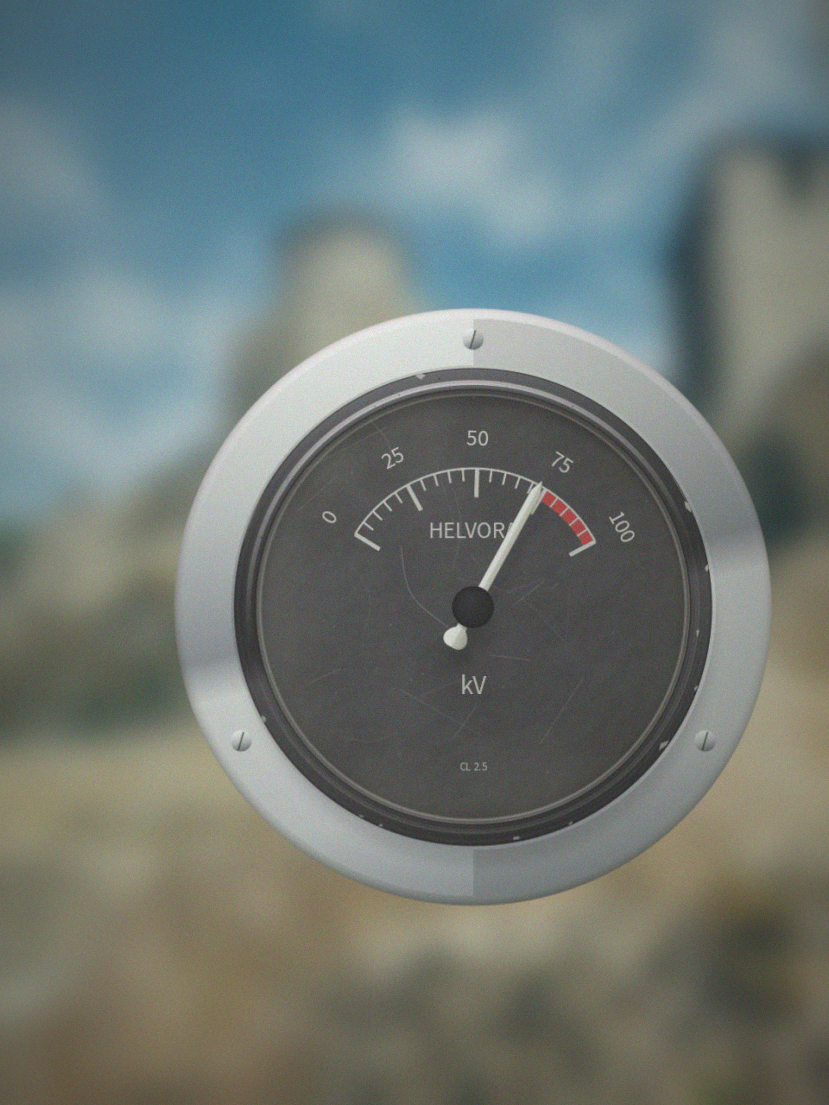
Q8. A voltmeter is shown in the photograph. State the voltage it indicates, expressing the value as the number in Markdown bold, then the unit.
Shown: **72.5** kV
